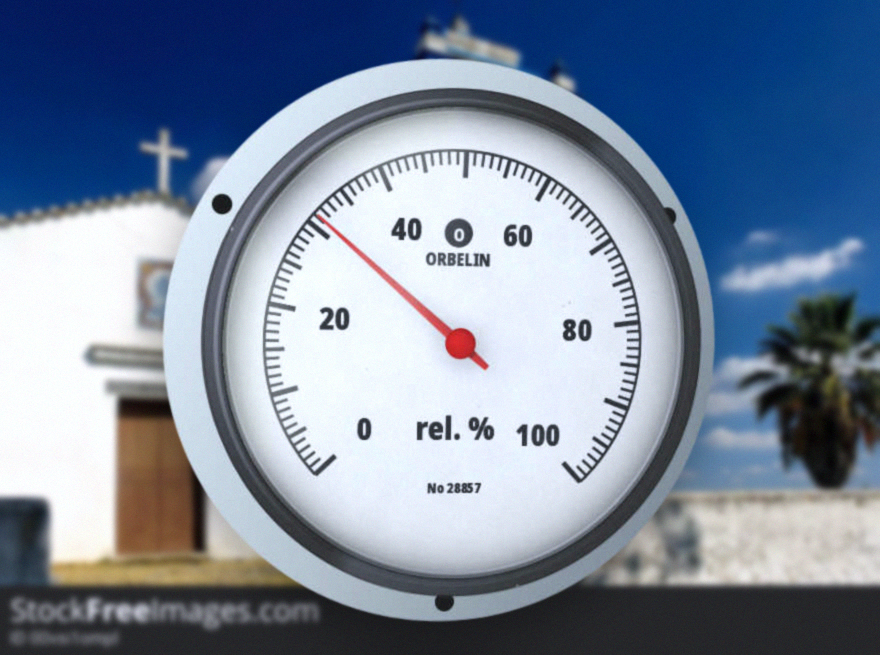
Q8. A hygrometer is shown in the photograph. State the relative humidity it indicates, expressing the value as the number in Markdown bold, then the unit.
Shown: **31** %
